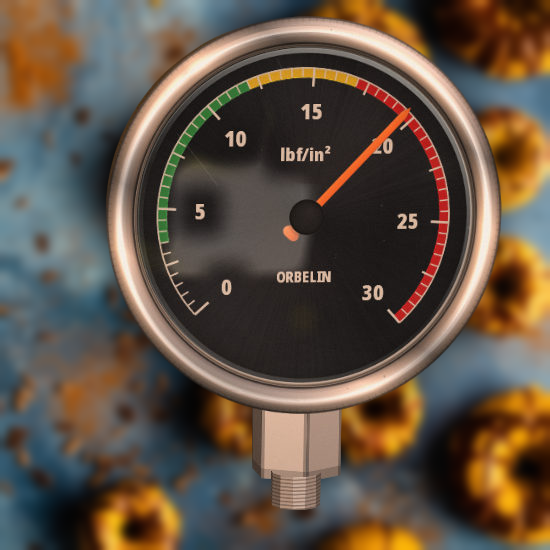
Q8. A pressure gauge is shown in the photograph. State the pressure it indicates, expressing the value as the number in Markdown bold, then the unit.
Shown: **19.5** psi
